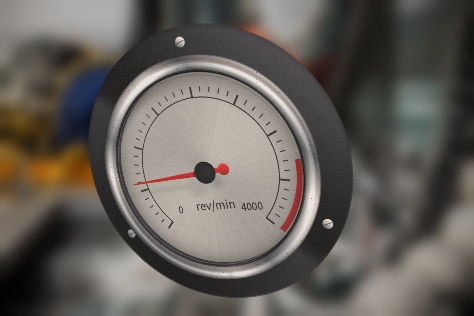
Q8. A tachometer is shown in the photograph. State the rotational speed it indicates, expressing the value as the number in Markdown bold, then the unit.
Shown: **600** rpm
